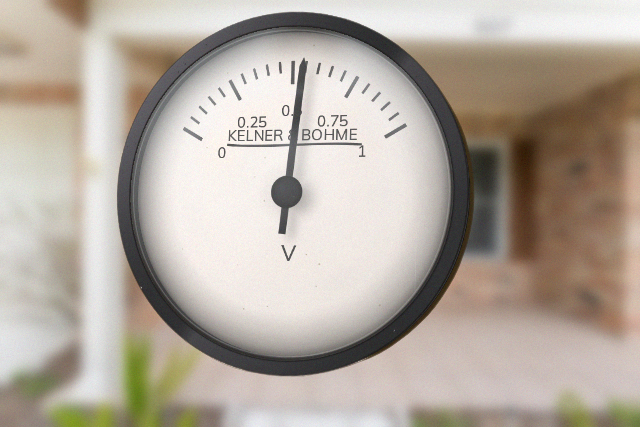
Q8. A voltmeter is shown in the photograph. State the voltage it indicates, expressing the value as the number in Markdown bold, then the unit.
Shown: **0.55** V
